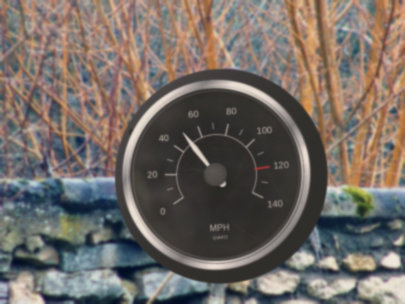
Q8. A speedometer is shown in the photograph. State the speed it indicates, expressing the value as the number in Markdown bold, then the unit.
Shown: **50** mph
